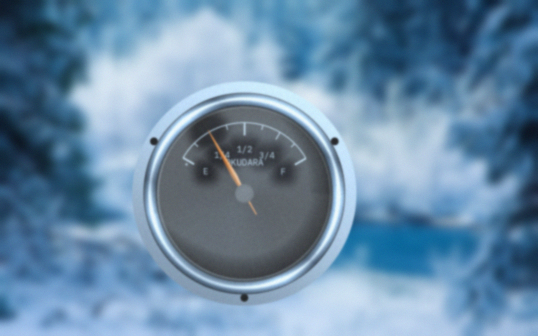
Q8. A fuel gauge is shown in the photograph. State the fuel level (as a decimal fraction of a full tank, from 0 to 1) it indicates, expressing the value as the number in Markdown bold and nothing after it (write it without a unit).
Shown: **0.25**
